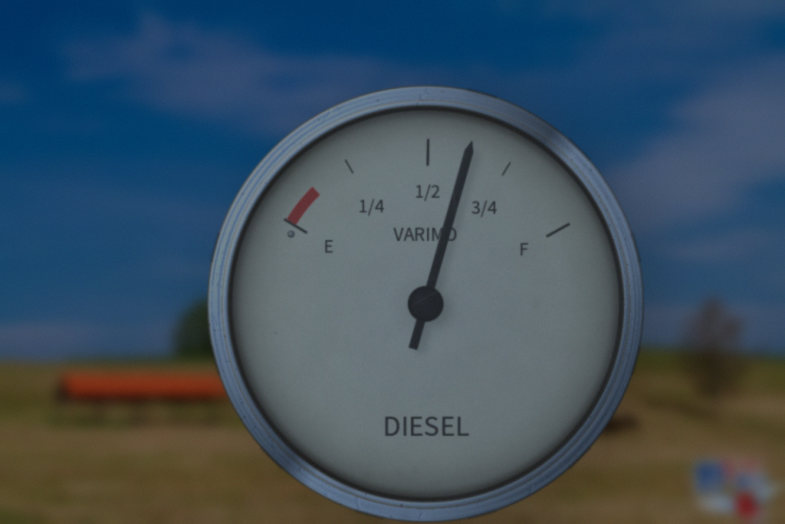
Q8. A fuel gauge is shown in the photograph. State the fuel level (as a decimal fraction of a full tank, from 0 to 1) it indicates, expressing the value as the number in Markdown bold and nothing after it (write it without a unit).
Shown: **0.625**
